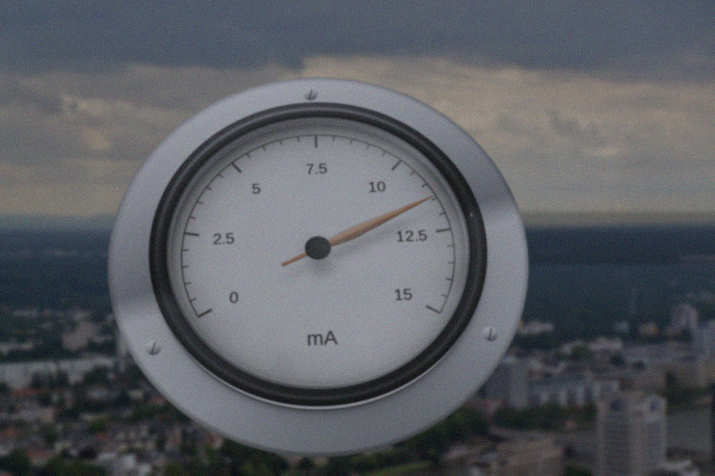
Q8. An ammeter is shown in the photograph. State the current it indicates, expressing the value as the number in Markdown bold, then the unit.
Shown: **11.5** mA
